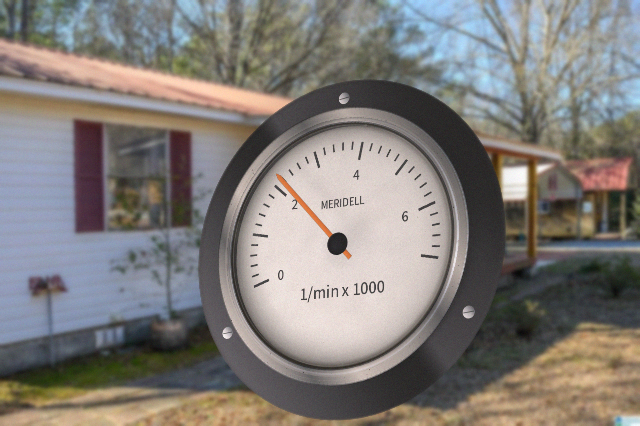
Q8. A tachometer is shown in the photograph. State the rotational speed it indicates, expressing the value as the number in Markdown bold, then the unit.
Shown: **2200** rpm
